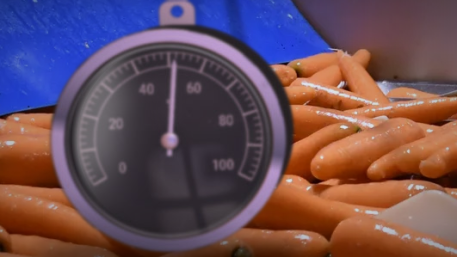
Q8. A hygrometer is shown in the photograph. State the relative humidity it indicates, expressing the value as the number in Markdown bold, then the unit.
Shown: **52** %
